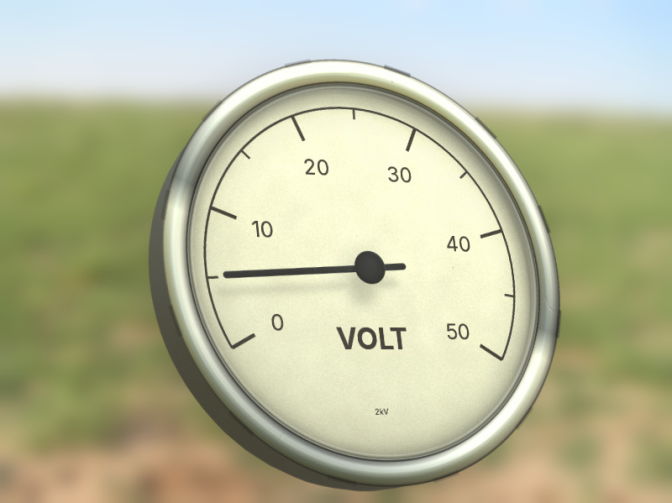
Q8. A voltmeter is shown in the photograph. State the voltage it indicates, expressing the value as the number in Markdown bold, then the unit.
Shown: **5** V
